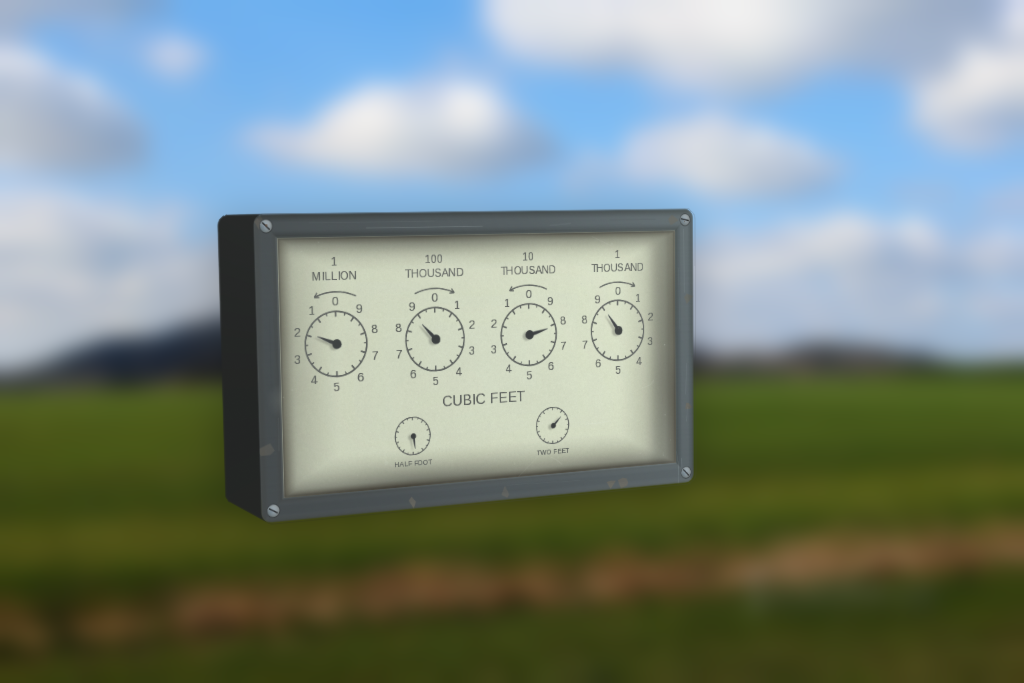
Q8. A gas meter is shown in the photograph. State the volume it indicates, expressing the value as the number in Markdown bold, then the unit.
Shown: **187900** ft³
